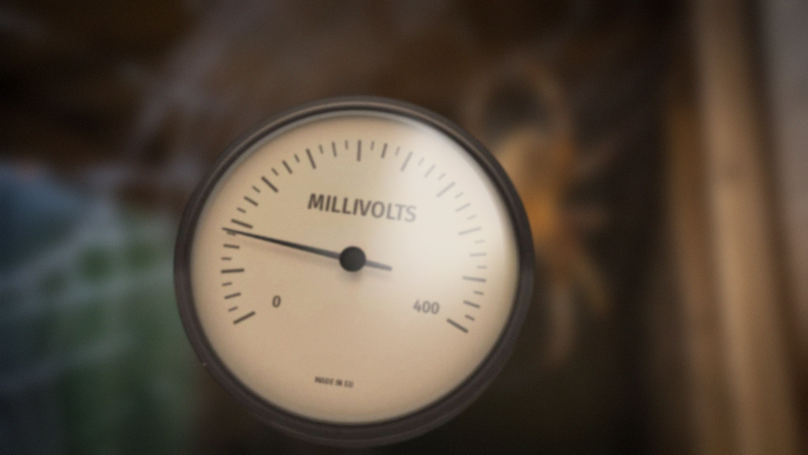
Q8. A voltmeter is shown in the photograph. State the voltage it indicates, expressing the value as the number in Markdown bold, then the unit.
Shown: **70** mV
